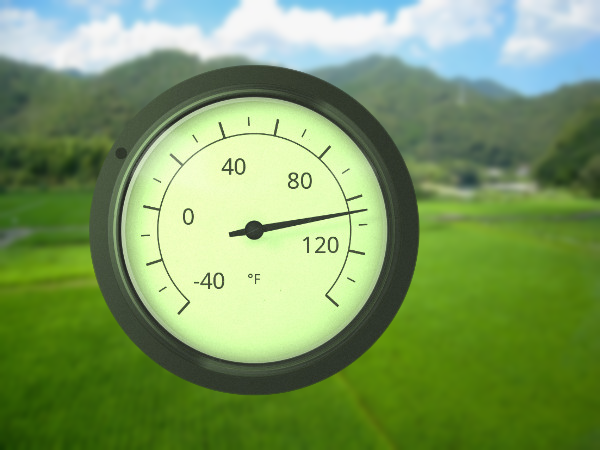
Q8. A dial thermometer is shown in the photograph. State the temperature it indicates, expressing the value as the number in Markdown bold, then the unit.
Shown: **105** °F
